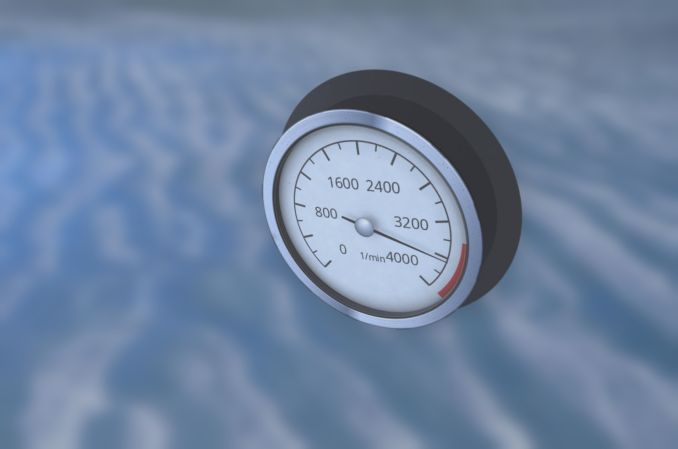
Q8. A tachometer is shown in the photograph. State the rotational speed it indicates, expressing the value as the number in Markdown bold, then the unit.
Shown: **3600** rpm
